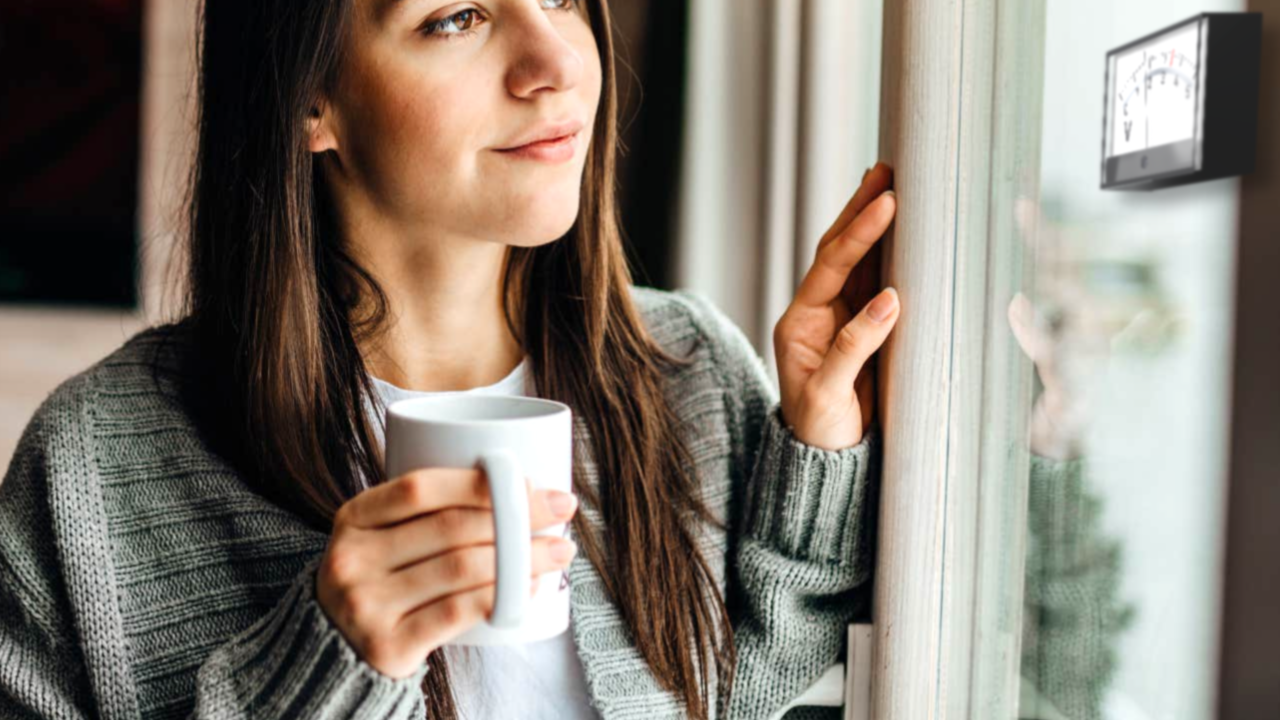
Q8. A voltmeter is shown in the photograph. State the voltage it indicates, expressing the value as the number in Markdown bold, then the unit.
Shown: **2** V
